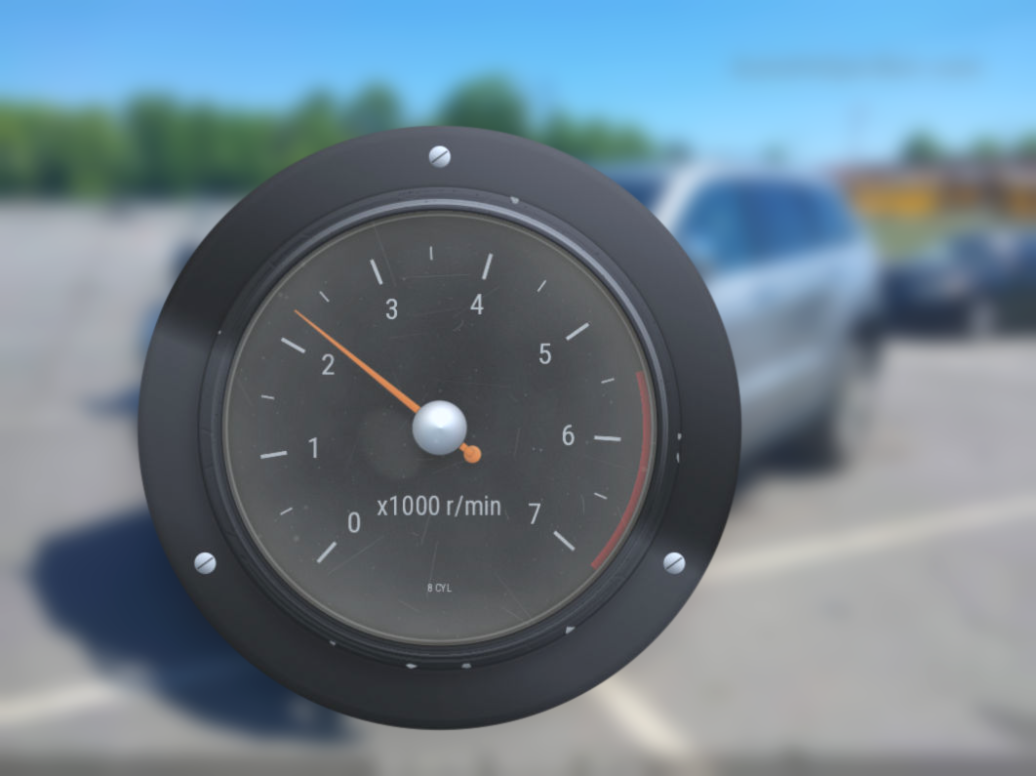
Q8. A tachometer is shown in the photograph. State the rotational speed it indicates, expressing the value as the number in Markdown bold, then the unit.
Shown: **2250** rpm
